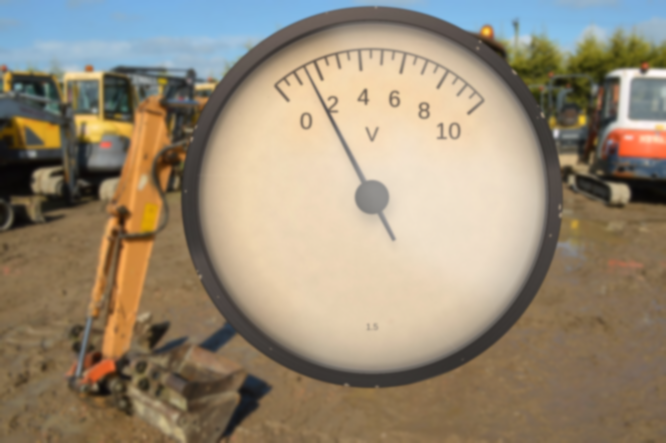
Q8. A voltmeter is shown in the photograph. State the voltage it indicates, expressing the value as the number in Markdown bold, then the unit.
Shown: **1.5** V
